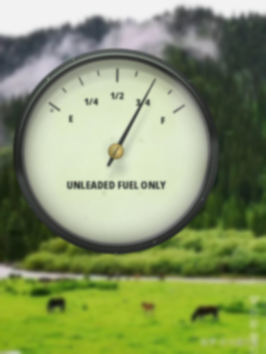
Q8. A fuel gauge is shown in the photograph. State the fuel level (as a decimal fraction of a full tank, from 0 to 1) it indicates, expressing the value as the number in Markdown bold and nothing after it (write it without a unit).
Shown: **0.75**
